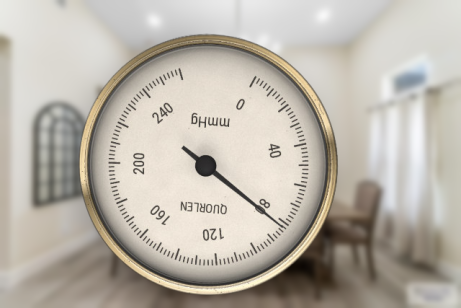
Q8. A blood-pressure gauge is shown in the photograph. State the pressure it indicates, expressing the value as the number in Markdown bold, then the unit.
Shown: **82** mmHg
